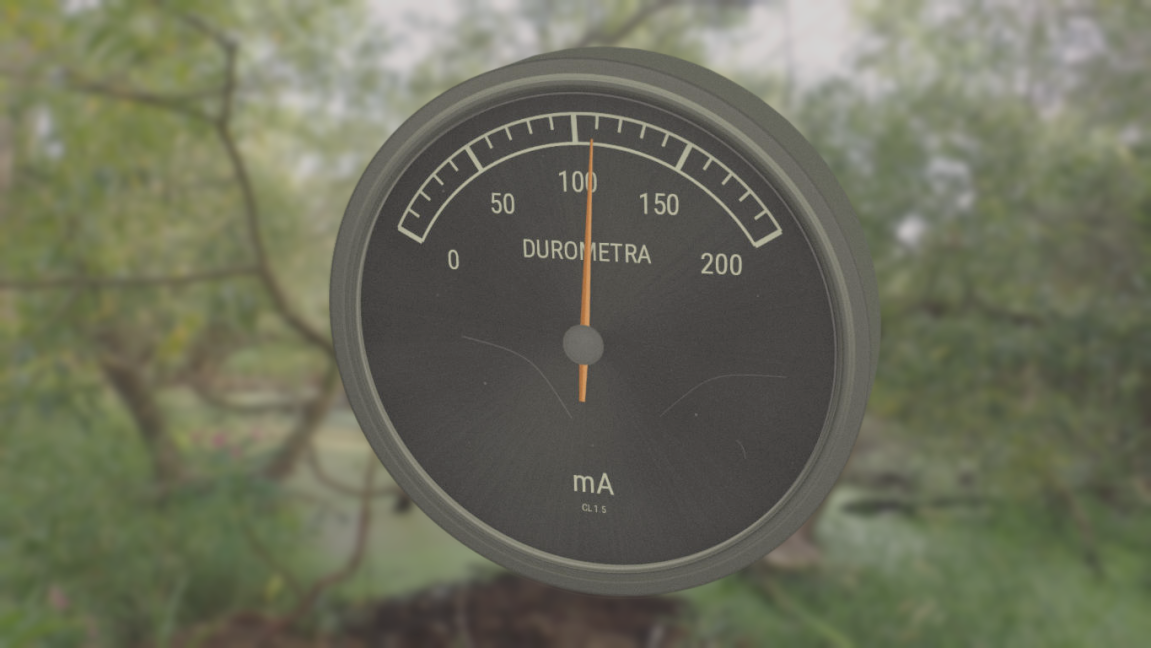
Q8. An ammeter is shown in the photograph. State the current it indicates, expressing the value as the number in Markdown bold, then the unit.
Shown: **110** mA
